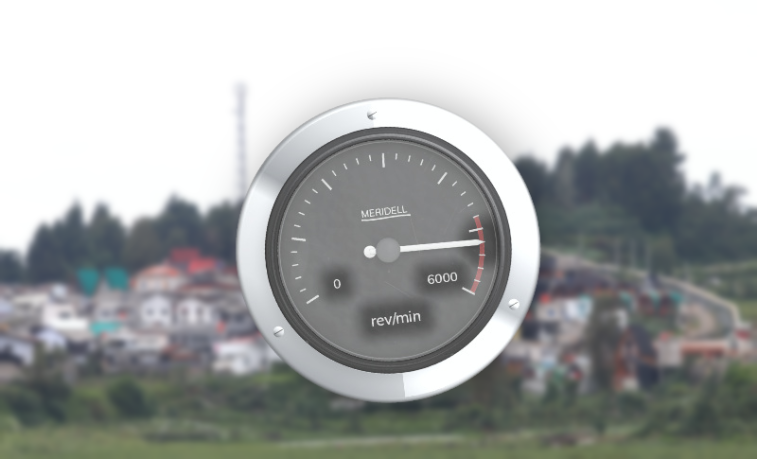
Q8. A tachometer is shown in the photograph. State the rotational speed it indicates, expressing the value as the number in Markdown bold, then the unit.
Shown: **5200** rpm
